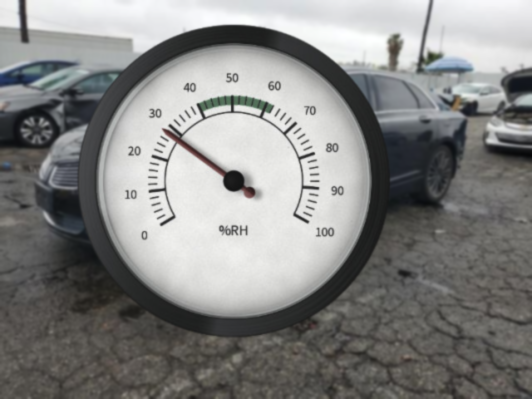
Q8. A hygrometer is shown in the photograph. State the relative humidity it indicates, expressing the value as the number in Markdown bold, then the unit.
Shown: **28** %
